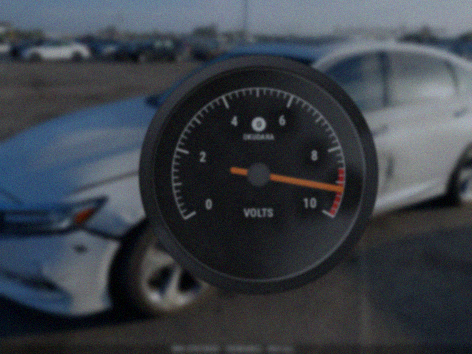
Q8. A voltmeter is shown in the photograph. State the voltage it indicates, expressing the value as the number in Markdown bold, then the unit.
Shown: **9.2** V
